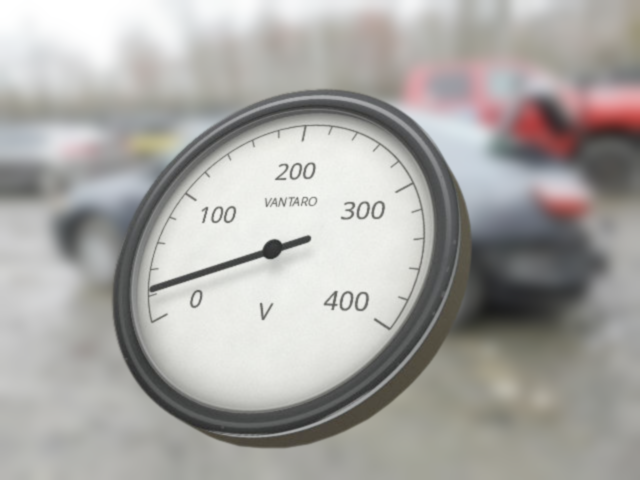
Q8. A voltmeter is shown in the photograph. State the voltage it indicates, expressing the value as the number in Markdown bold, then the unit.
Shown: **20** V
